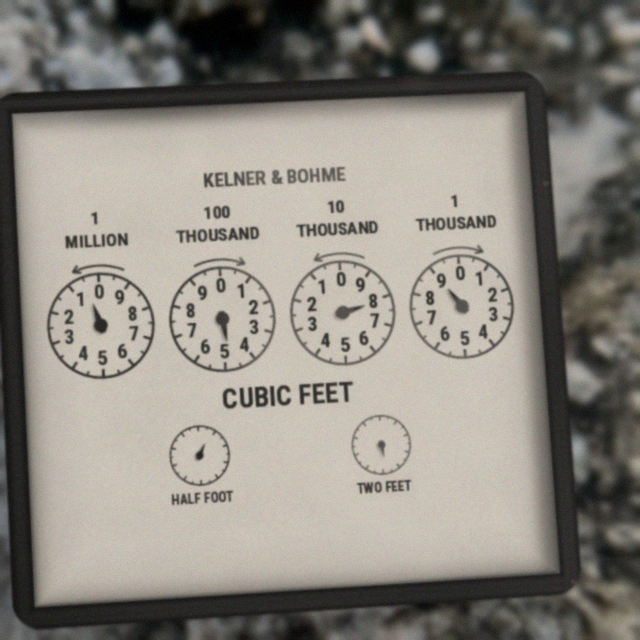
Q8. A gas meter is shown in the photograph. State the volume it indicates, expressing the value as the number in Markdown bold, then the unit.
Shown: **47900** ft³
